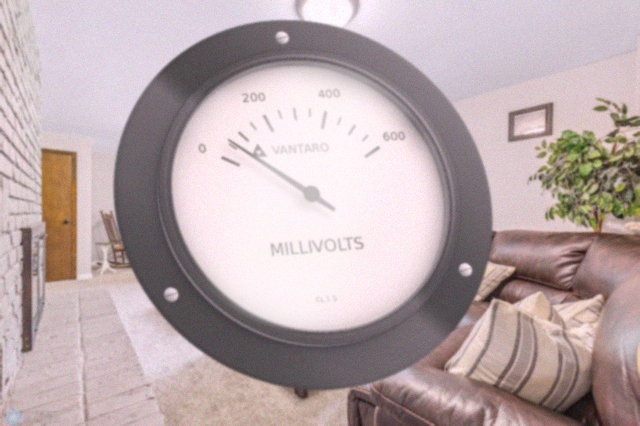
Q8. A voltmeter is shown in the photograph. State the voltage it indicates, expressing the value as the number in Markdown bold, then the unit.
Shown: **50** mV
